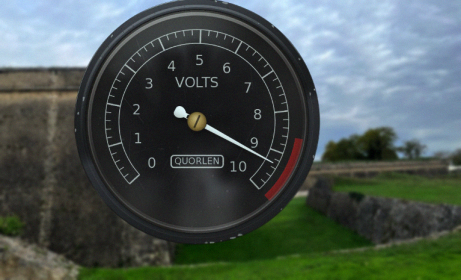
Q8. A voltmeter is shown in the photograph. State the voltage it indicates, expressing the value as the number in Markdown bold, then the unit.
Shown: **9.3** V
